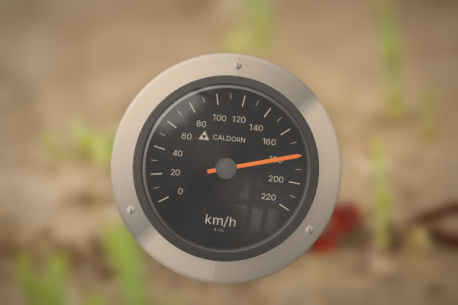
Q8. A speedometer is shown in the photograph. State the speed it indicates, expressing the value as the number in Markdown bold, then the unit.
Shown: **180** km/h
